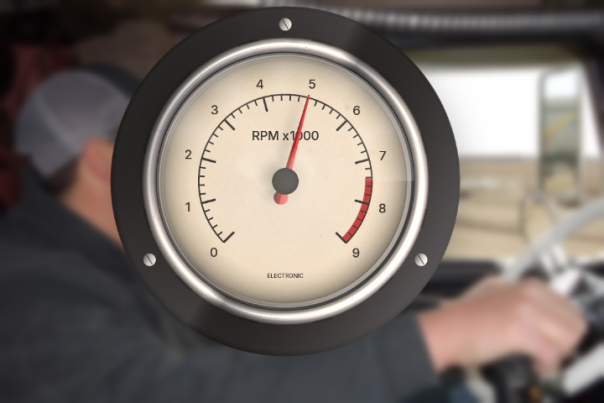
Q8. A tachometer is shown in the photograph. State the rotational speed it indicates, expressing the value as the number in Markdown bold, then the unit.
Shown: **5000** rpm
